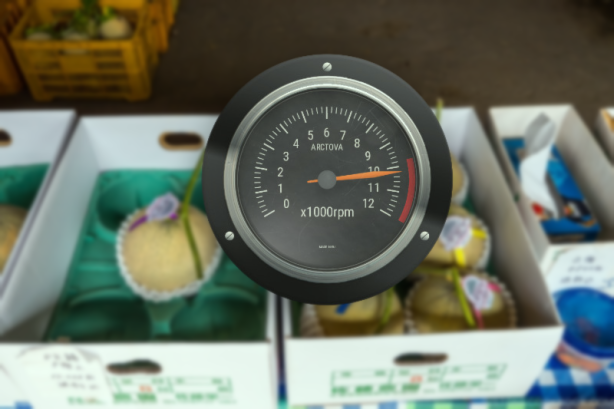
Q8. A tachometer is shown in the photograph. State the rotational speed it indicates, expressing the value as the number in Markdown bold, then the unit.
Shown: **10200** rpm
